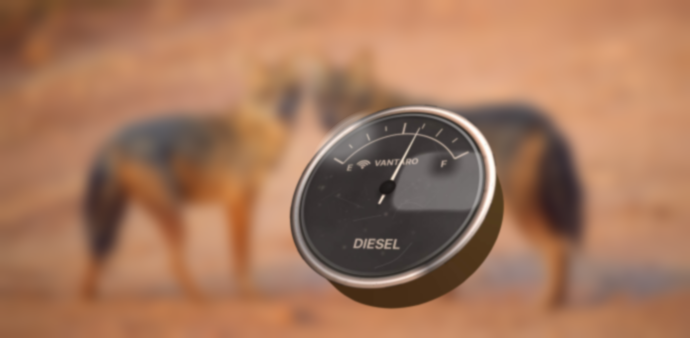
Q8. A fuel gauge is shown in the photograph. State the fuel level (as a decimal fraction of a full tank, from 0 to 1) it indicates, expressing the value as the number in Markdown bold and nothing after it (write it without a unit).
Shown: **0.625**
